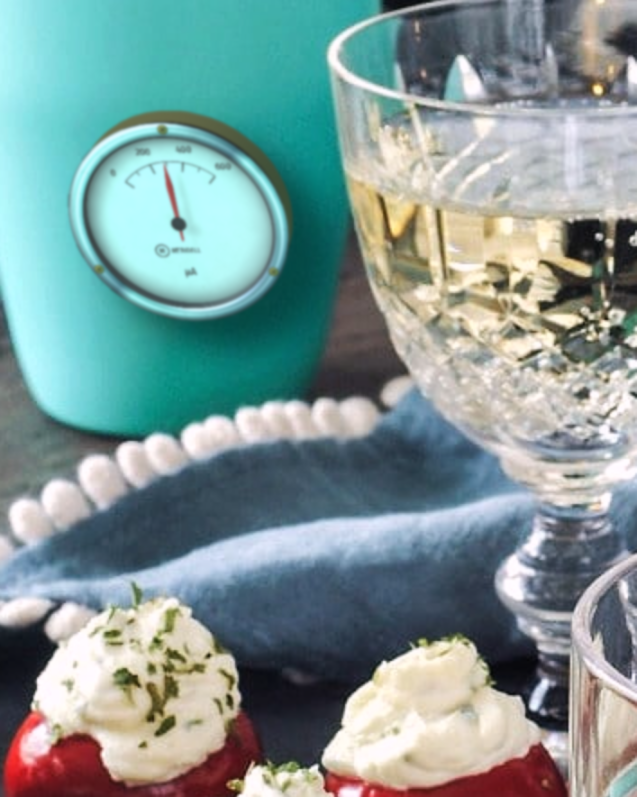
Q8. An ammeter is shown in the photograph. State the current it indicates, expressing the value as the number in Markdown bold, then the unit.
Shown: **300** µA
